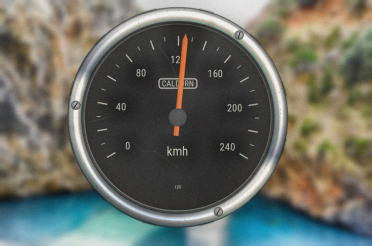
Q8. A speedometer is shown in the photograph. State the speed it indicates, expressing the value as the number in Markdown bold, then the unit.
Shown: **125** km/h
